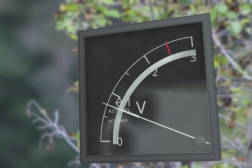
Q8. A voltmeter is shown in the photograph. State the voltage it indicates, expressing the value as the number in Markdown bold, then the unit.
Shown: **0.75** V
